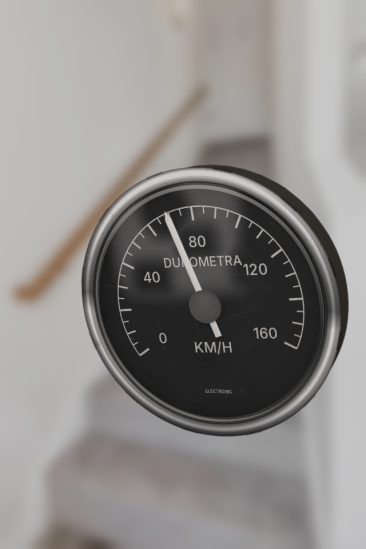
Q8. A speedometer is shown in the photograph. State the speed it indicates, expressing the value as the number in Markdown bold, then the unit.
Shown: **70** km/h
